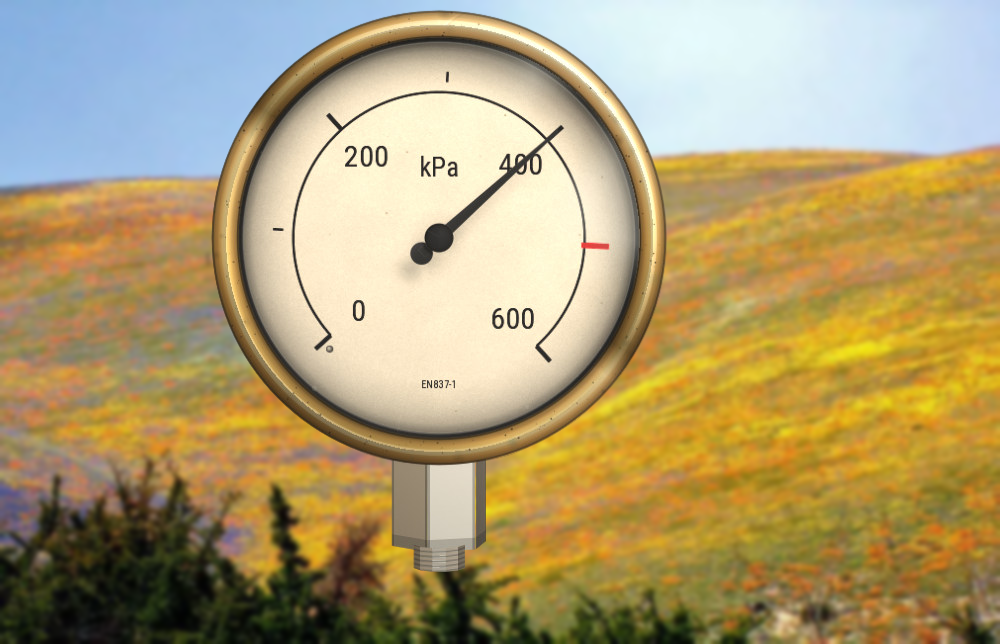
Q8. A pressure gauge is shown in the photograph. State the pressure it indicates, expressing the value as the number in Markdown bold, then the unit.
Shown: **400** kPa
